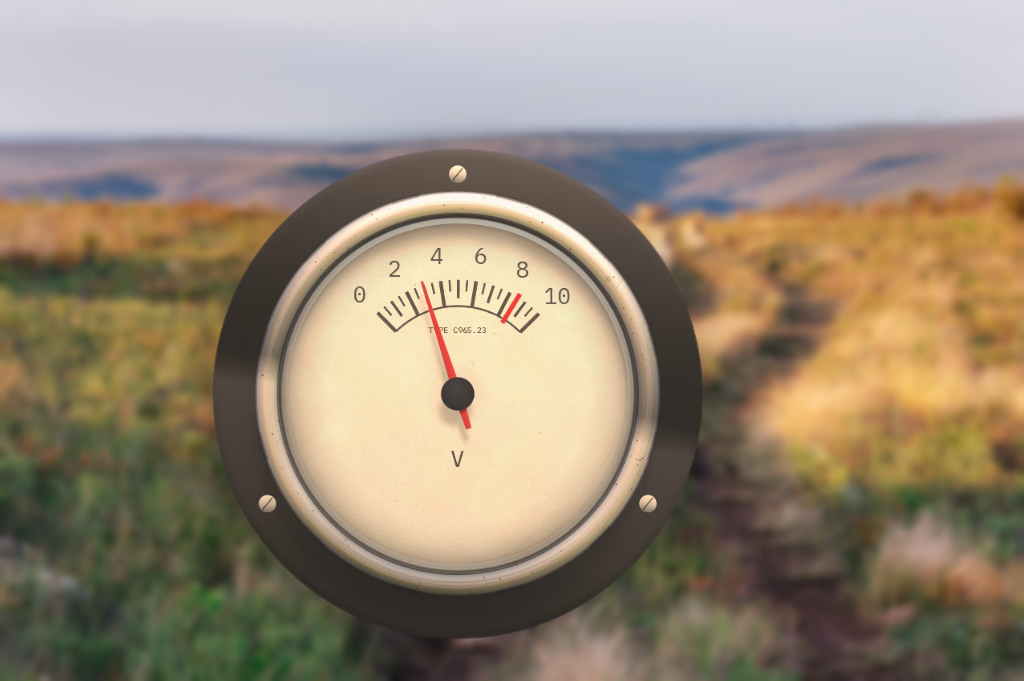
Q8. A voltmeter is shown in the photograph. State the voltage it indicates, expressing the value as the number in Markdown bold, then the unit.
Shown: **3** V
